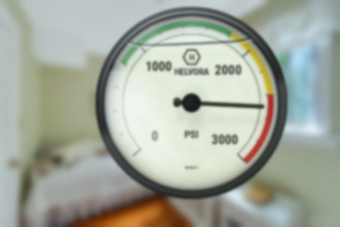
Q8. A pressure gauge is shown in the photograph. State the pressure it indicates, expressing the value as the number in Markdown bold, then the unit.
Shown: **2500** psi
